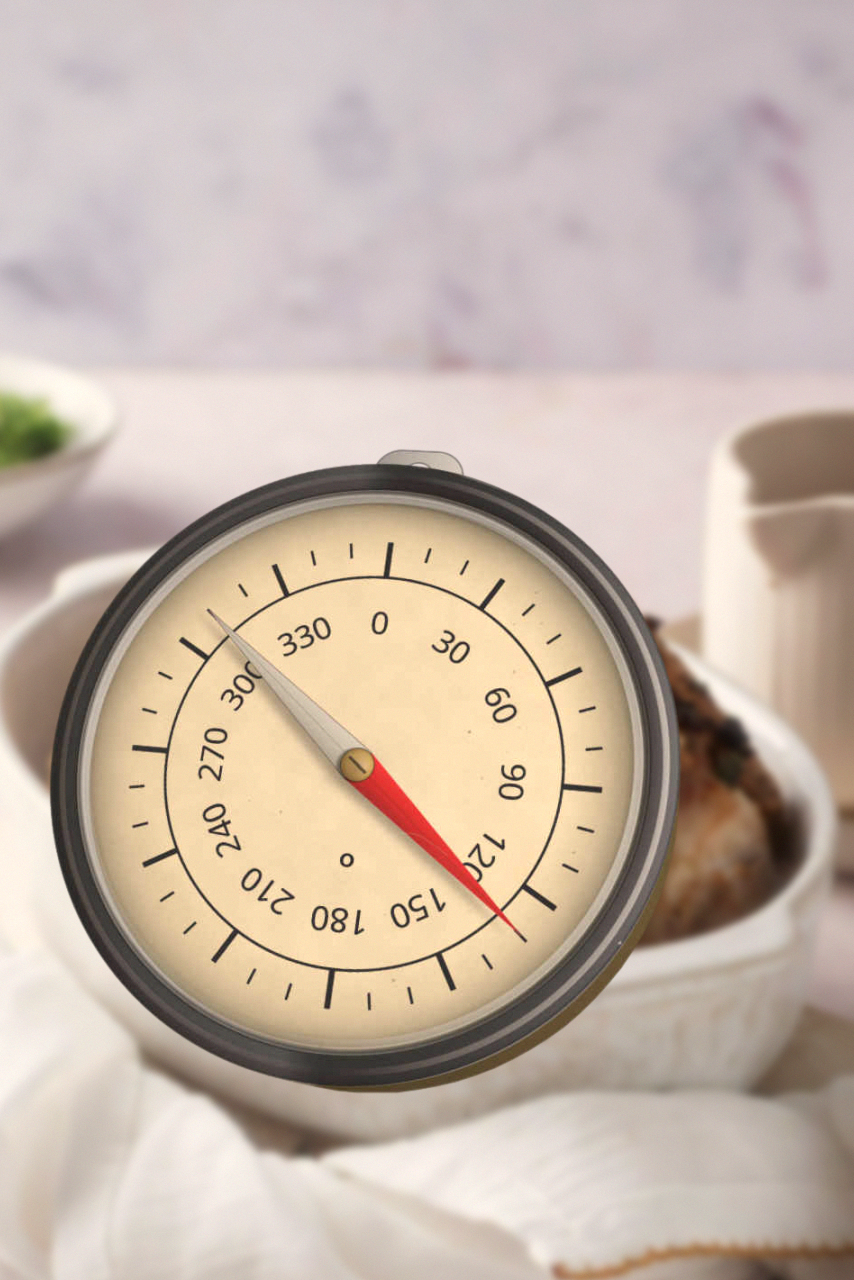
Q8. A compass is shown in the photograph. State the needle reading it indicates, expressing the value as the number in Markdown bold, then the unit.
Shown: **130** °
